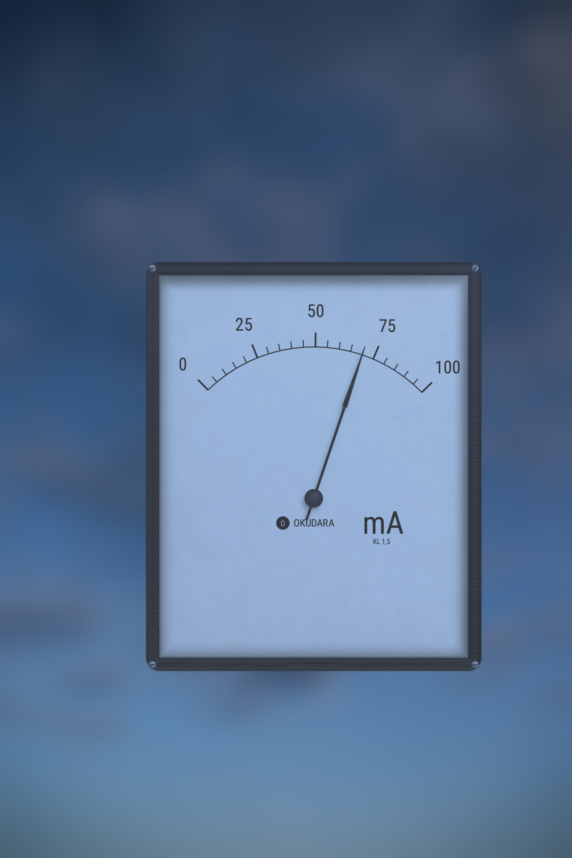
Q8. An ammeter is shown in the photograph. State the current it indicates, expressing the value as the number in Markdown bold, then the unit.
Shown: **70** mA
